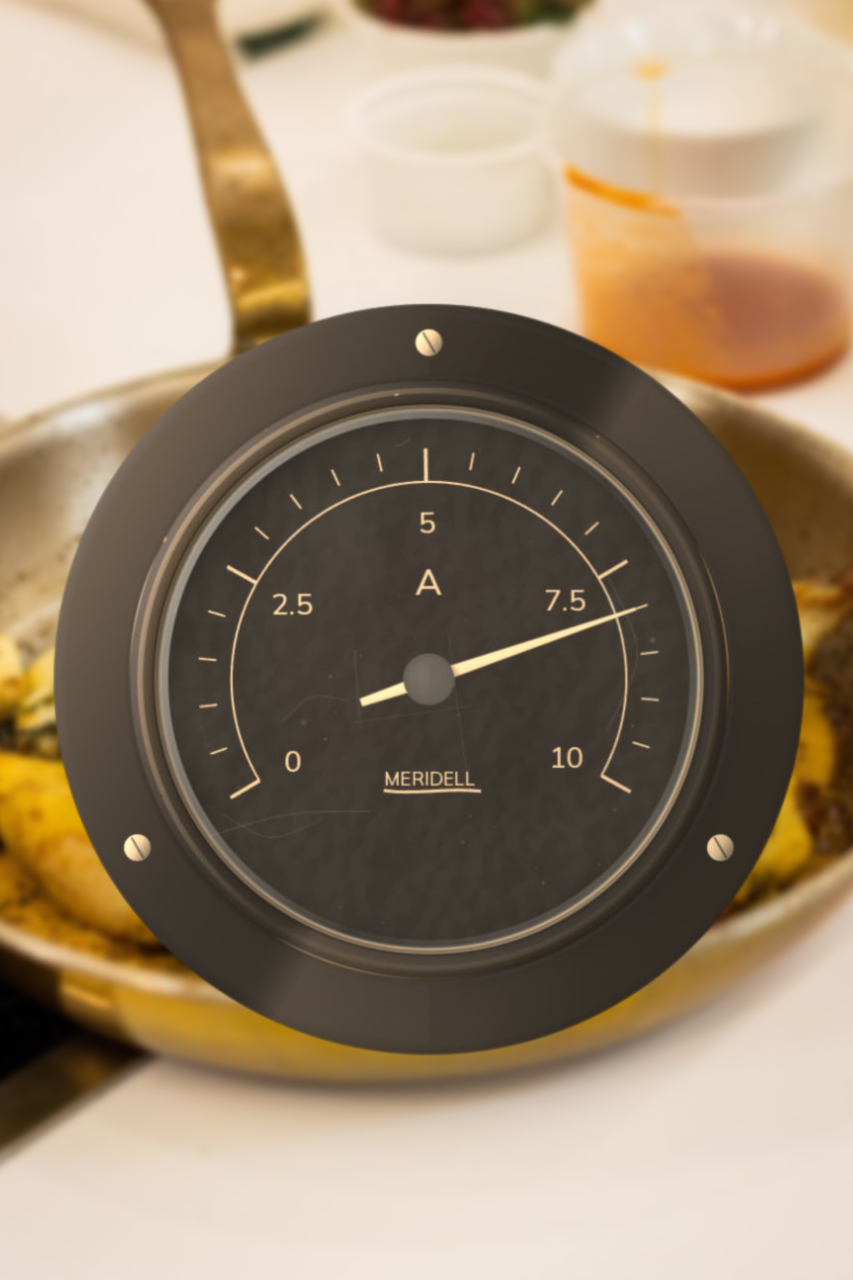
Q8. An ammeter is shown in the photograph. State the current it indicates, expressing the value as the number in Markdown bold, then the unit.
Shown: **8** A
